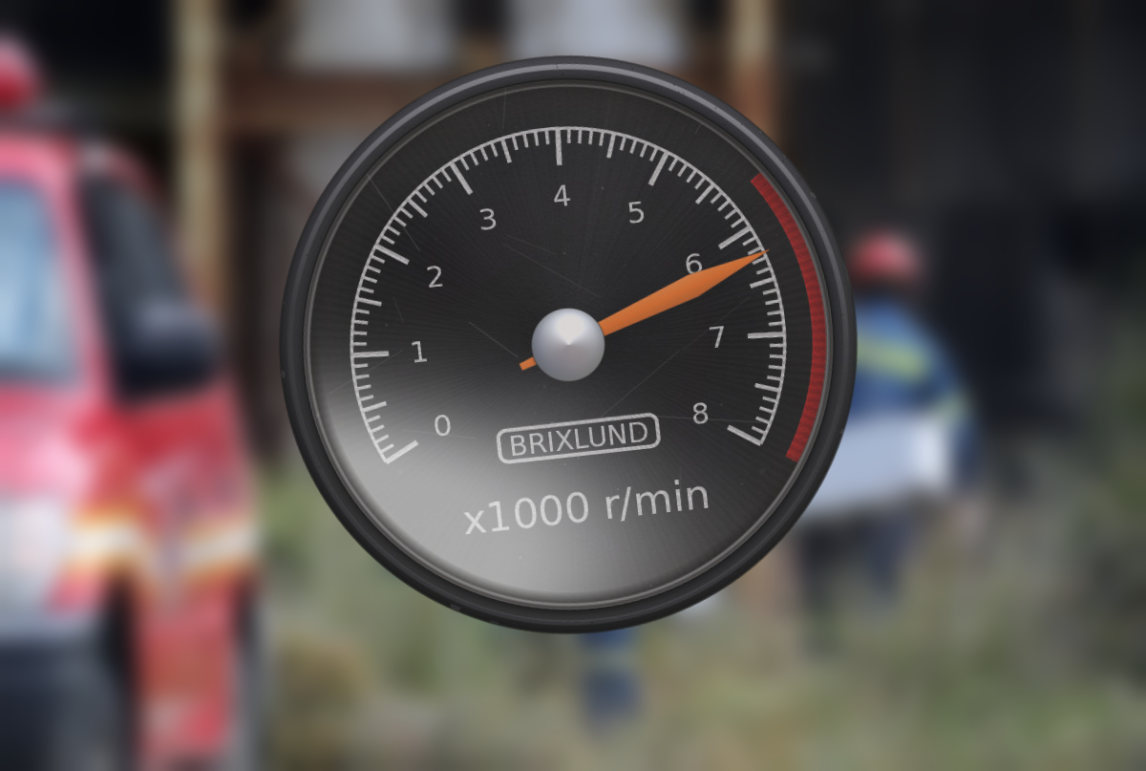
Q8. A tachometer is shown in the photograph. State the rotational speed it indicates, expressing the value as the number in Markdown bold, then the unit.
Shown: **6250** rpm
